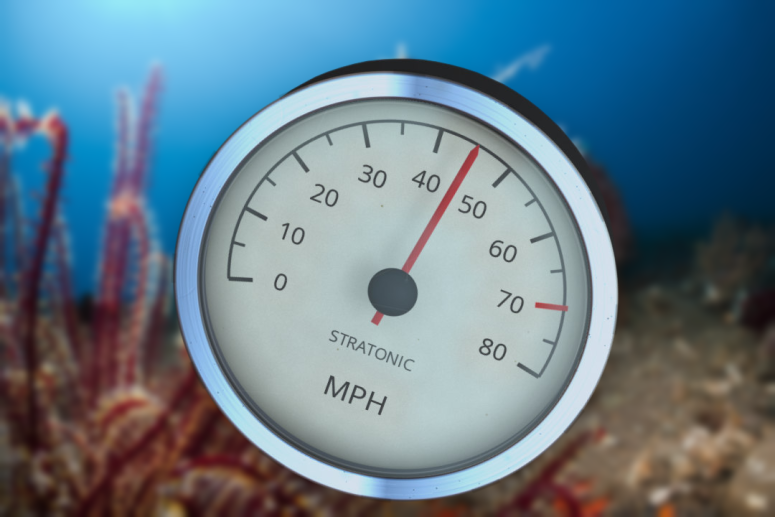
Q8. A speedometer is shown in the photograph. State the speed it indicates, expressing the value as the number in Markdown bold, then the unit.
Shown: **45** mph
